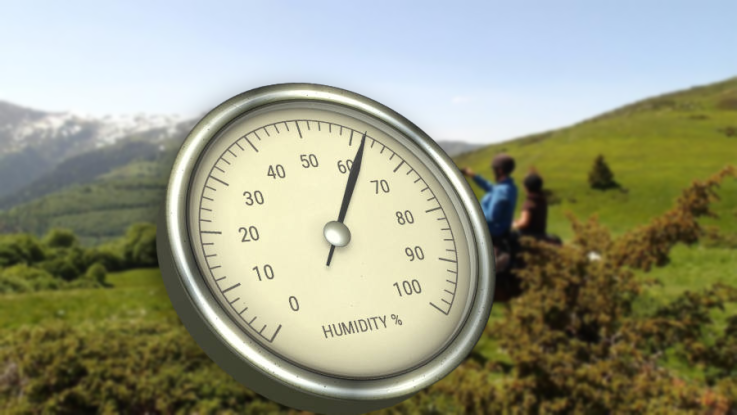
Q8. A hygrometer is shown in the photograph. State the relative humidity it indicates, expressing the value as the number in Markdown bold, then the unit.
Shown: **62** %
